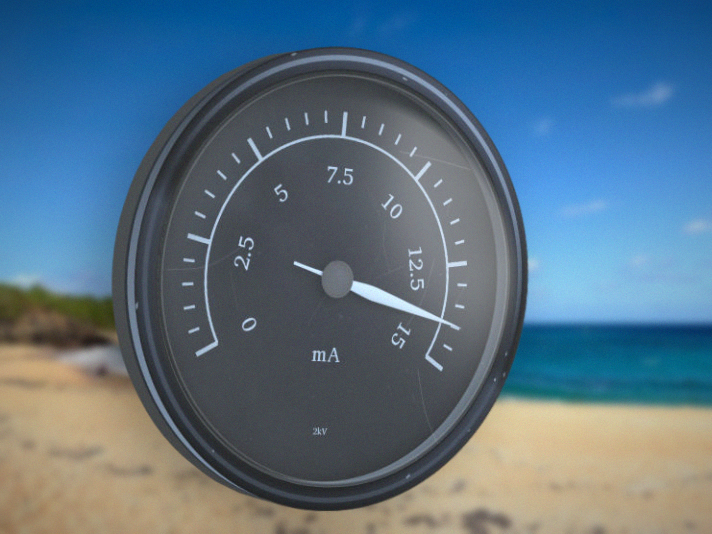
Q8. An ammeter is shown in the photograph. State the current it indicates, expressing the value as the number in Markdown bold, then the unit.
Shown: **14** mA
